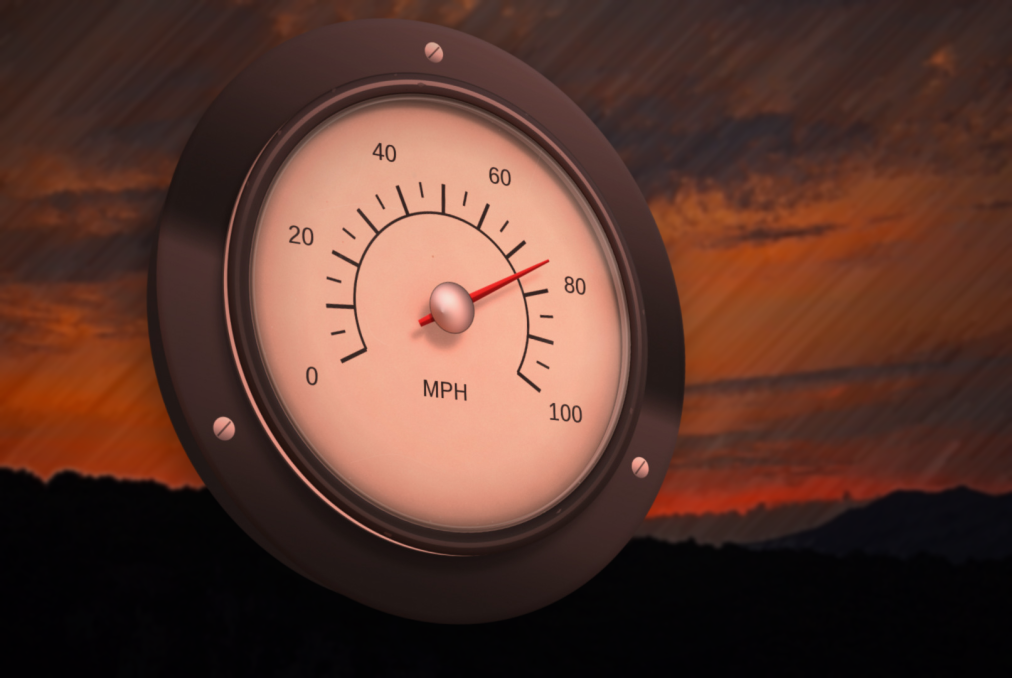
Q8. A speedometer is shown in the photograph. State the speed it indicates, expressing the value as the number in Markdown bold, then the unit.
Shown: **75** mph
